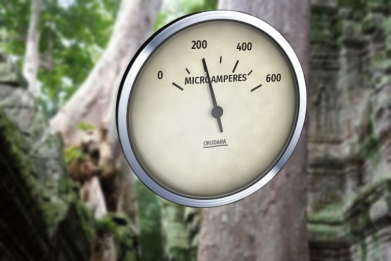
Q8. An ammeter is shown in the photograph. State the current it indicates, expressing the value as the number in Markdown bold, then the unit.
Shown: **200** µA
